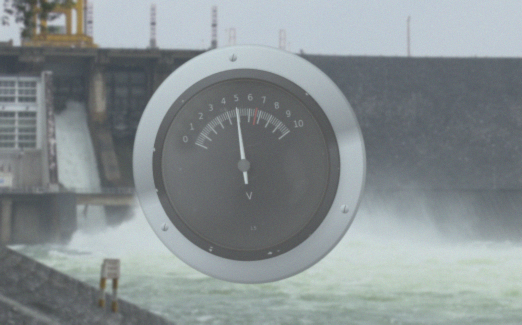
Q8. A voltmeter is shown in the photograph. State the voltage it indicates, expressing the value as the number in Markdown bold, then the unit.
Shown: **5** V
